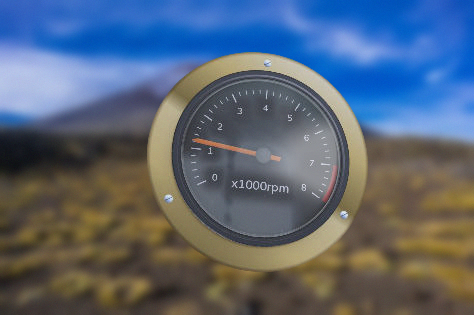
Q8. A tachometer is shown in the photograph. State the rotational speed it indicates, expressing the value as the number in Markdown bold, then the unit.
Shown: **1200** rpm
